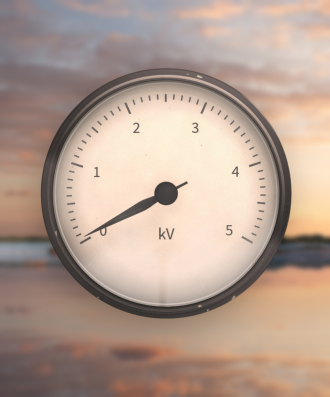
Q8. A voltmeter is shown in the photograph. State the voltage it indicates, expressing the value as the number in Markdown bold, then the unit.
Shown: **0.05** kV
